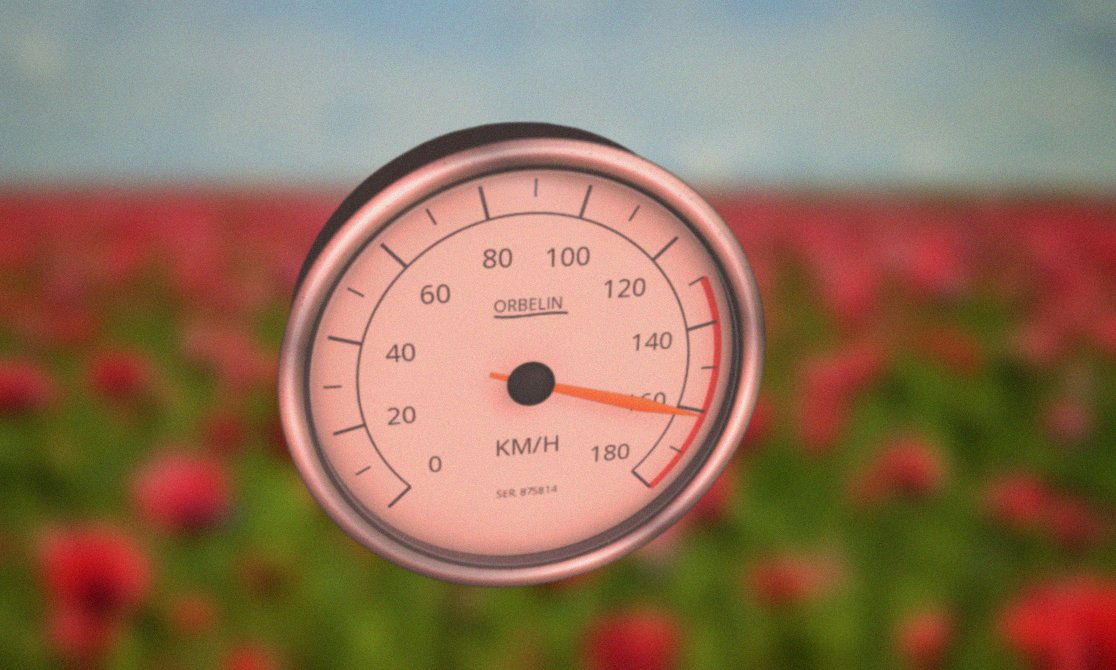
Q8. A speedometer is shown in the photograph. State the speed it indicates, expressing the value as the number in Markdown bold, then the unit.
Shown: **160** km/h
